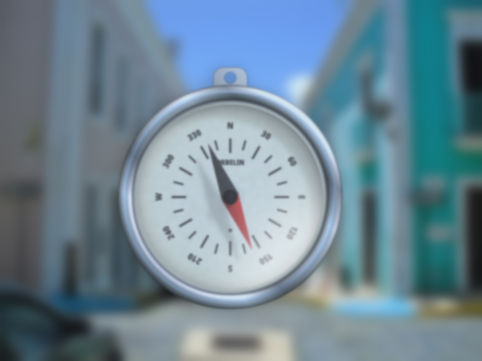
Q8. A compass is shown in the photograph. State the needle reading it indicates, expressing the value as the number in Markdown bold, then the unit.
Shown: **157.5** °
